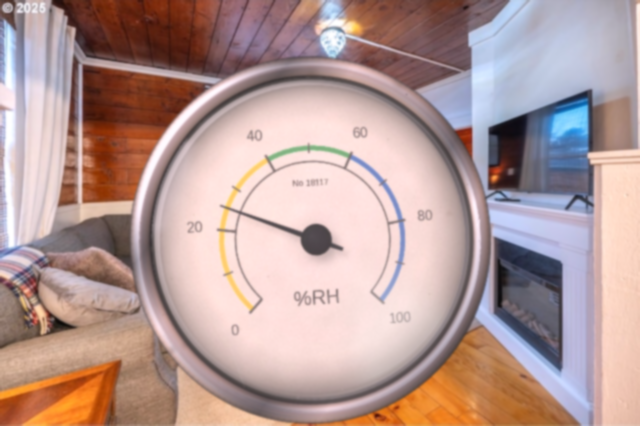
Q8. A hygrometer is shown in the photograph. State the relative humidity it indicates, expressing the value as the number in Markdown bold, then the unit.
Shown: **25** %
